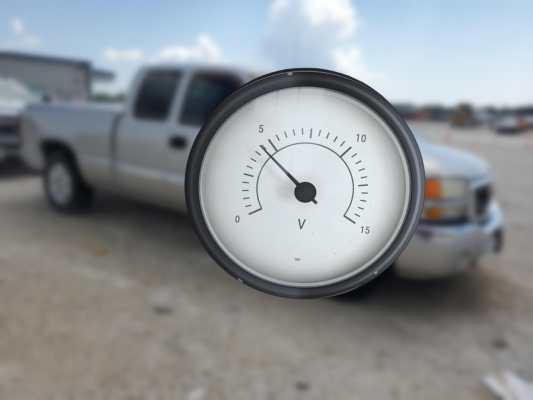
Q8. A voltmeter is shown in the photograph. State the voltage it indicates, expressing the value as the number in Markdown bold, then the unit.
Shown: **4.5** V
